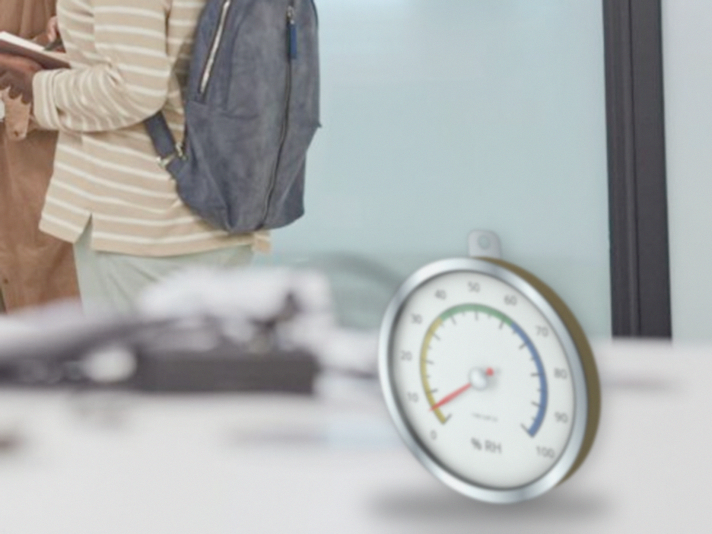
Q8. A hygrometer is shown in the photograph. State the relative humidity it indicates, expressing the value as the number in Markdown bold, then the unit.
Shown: **5** %
